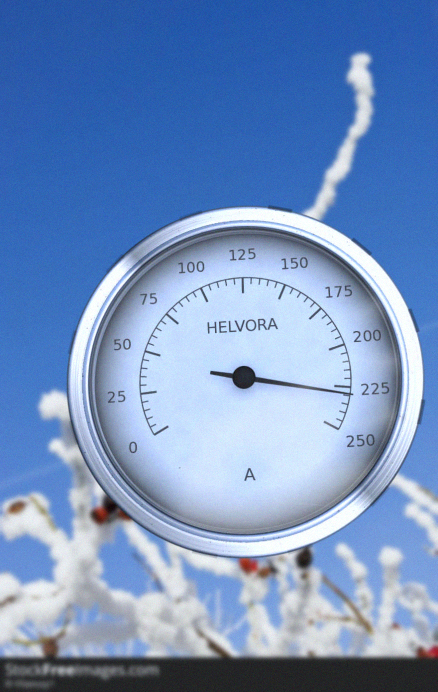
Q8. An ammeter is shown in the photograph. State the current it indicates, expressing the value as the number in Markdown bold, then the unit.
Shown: **230** A
